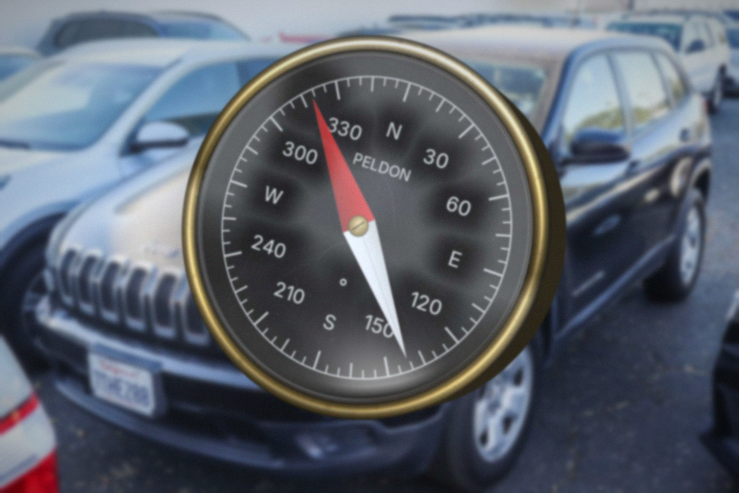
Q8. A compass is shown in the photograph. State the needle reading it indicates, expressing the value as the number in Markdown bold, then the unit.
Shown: **320** °
